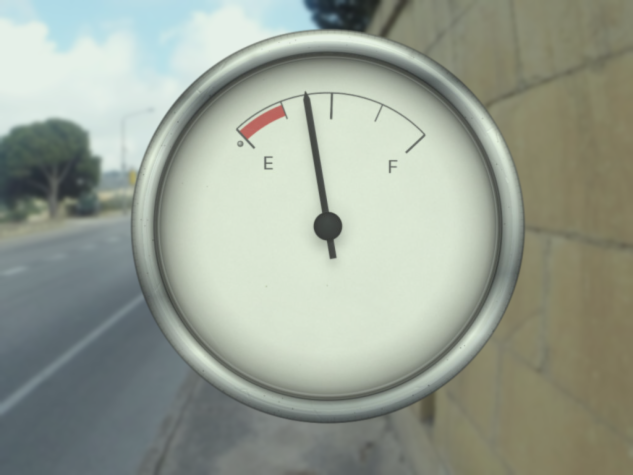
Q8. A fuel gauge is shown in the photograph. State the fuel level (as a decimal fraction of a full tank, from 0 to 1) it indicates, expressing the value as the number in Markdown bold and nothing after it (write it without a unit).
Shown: **0.375**
